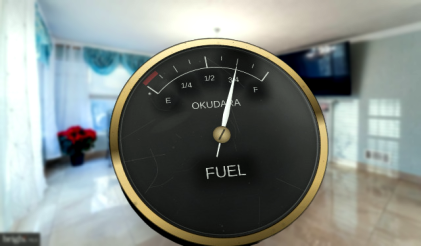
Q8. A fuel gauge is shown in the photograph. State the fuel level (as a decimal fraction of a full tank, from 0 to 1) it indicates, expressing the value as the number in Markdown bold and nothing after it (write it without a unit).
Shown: **0.75**
